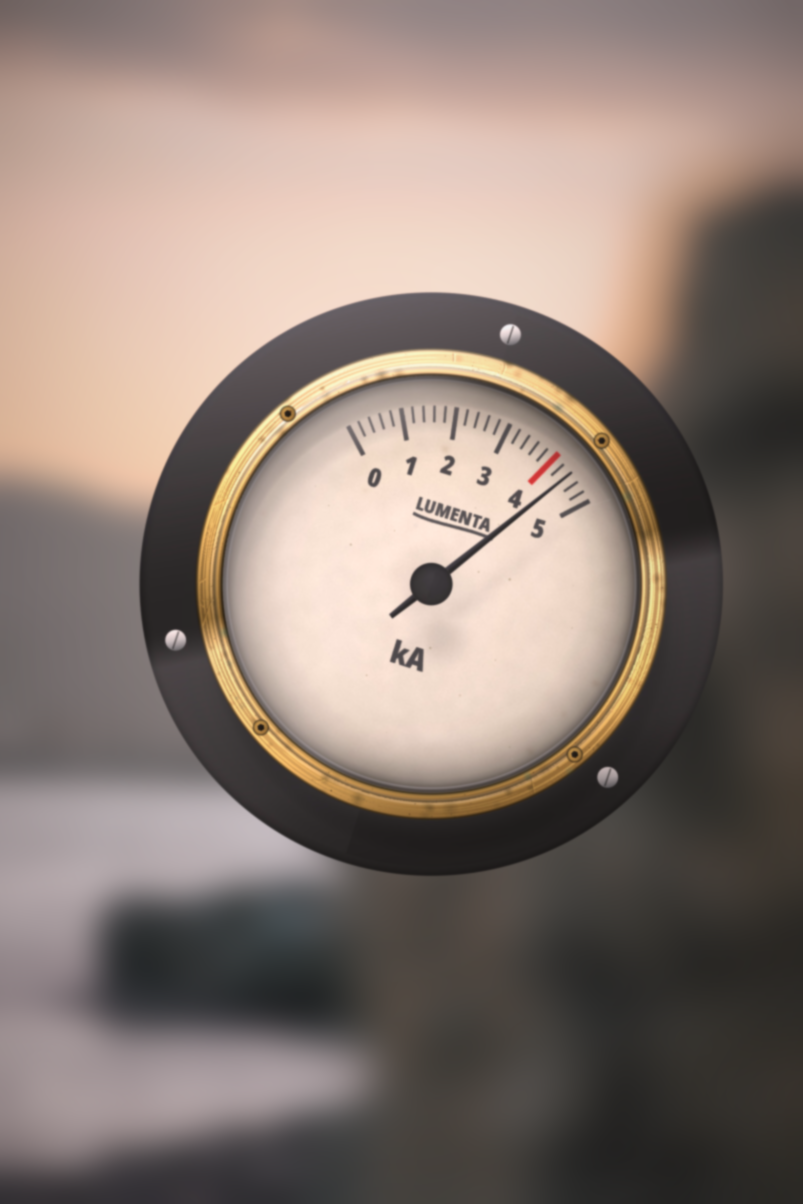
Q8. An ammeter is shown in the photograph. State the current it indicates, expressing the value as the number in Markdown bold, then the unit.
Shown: **4.4** kA
